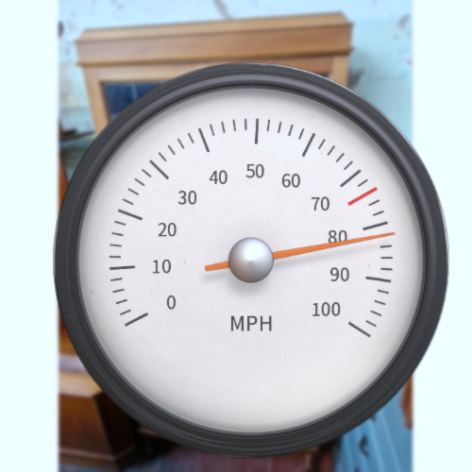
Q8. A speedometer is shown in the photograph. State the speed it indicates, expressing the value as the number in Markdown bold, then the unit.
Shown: **82** mph
